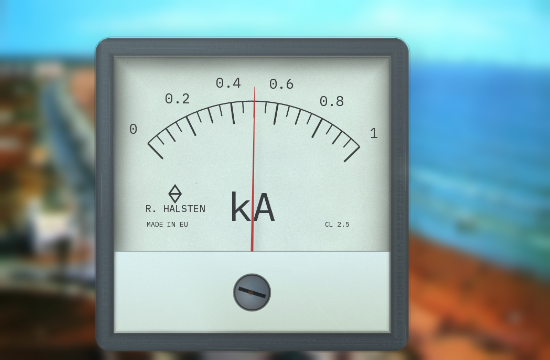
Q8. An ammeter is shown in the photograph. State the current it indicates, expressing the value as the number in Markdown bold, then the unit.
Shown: **0.5** kA
